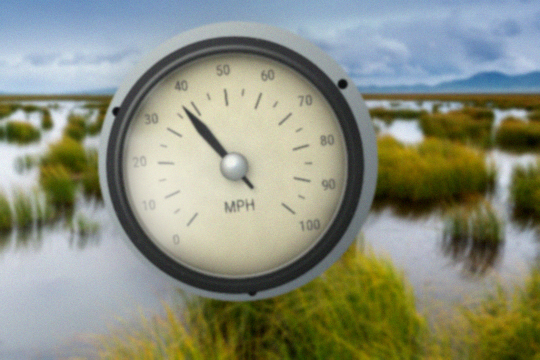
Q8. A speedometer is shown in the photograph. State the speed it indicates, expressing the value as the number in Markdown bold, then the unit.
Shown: **37.5** mph
